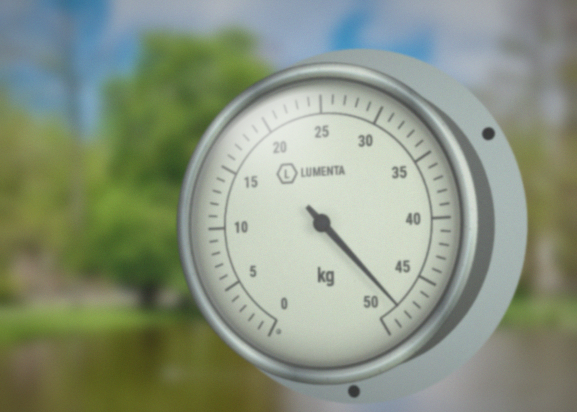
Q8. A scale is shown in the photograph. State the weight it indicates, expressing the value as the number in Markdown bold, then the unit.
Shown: **48** kg
